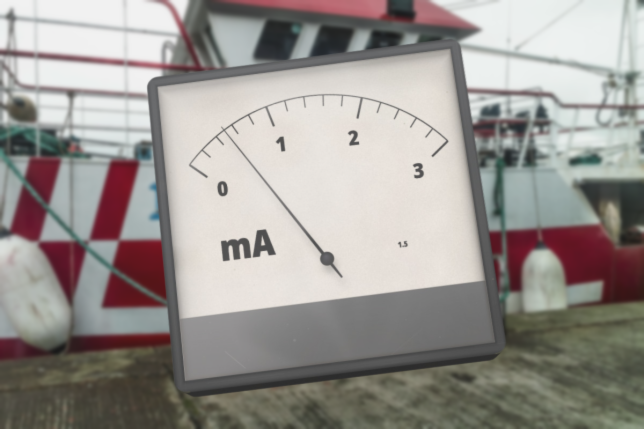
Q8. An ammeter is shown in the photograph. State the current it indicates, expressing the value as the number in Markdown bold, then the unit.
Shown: **0.5** mA
